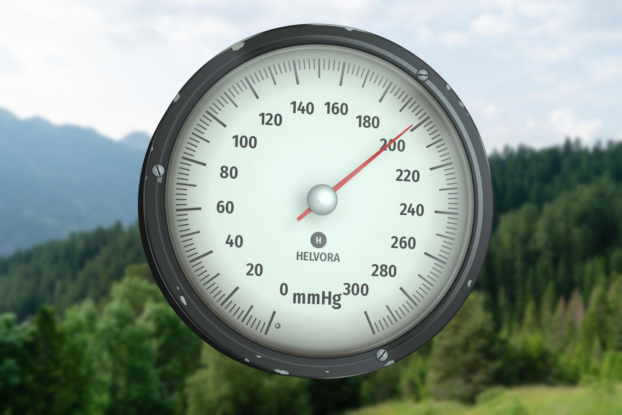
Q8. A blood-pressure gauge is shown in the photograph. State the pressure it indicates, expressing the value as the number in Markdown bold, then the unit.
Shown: **198** mmHg
